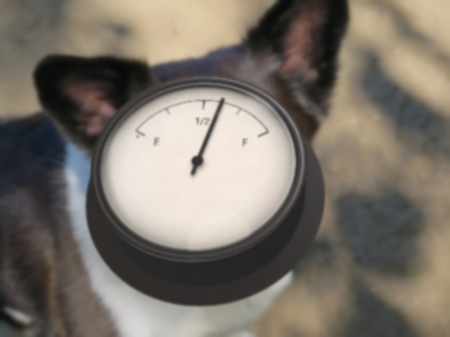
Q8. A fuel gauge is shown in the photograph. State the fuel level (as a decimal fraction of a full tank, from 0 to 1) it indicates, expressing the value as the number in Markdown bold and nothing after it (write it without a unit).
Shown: **0.625**
